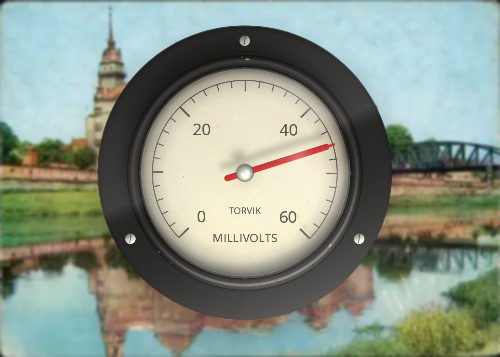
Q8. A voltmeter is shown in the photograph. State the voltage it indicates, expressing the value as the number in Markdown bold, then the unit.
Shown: **46** mV
